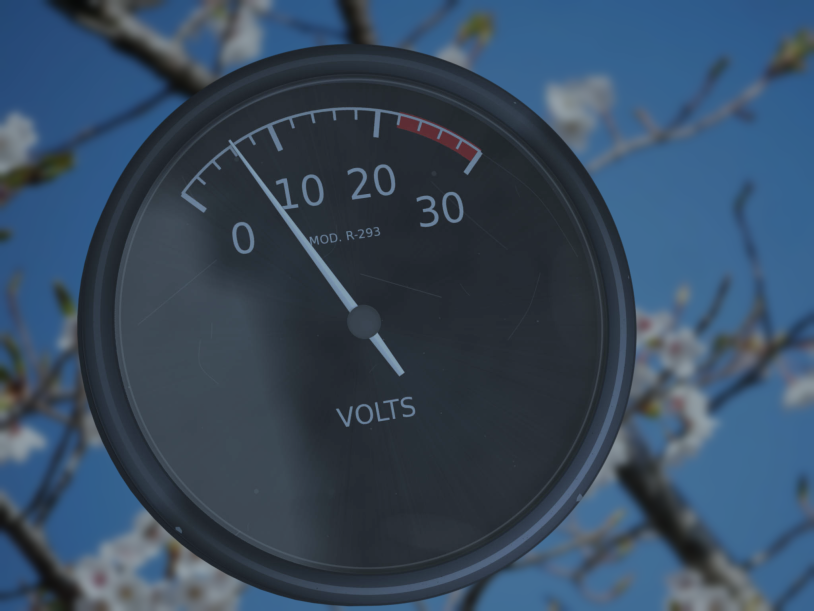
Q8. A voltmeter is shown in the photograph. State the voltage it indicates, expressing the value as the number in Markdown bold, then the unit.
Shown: **6** V
